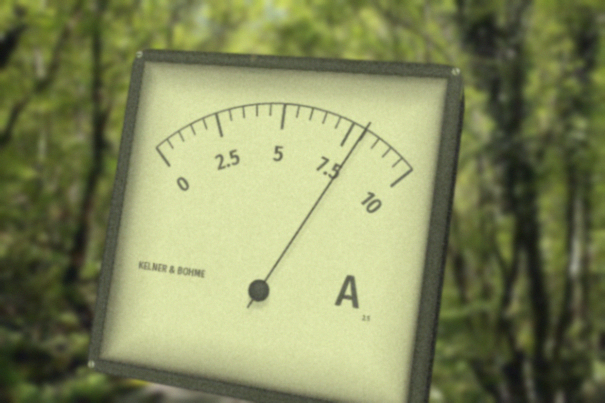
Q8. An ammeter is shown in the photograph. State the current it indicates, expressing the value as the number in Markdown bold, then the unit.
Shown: **8** A
